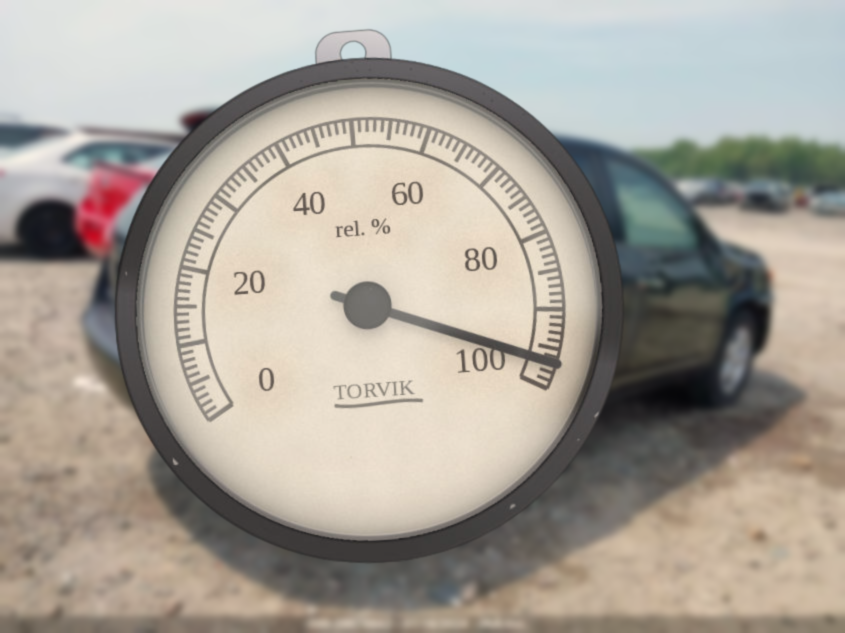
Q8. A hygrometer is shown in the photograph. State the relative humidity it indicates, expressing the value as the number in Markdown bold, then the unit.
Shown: **97** %
